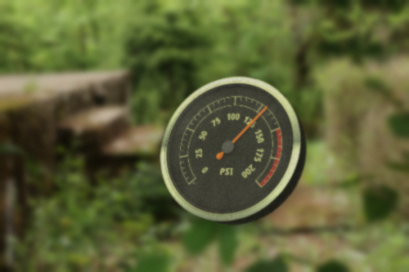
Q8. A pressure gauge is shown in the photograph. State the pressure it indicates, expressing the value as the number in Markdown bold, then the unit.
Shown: **130** psi
